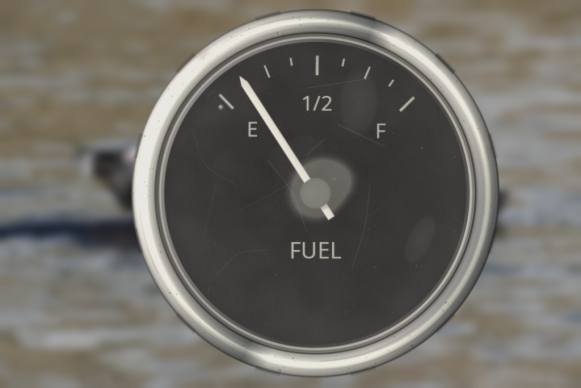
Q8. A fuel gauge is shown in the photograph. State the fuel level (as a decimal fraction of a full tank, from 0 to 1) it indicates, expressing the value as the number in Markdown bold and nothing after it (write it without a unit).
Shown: **0.125**
